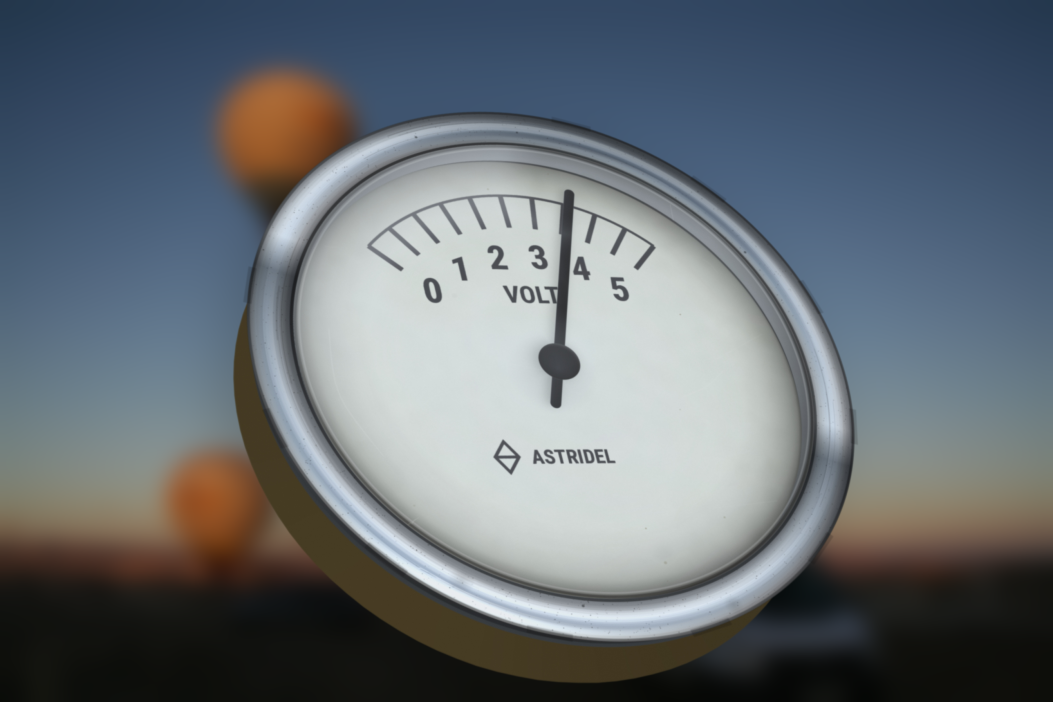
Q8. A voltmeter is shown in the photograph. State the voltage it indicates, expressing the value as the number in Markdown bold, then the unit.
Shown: **3.5** V
